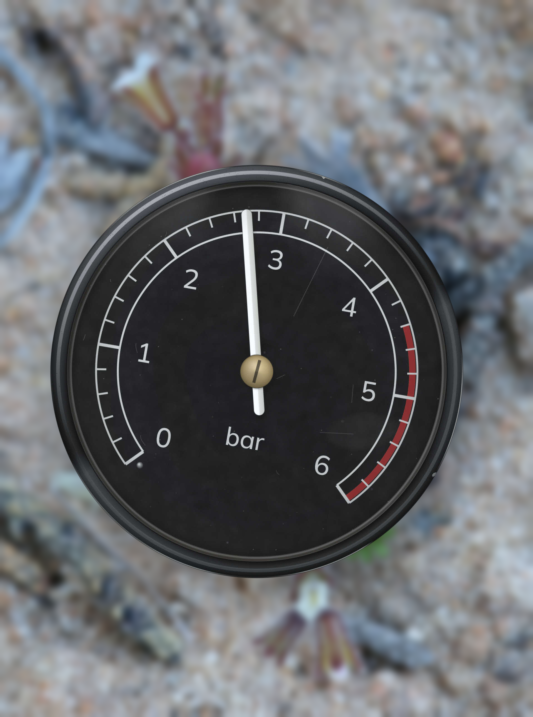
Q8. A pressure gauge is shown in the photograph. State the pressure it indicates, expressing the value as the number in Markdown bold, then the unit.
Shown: **2.7** bar
